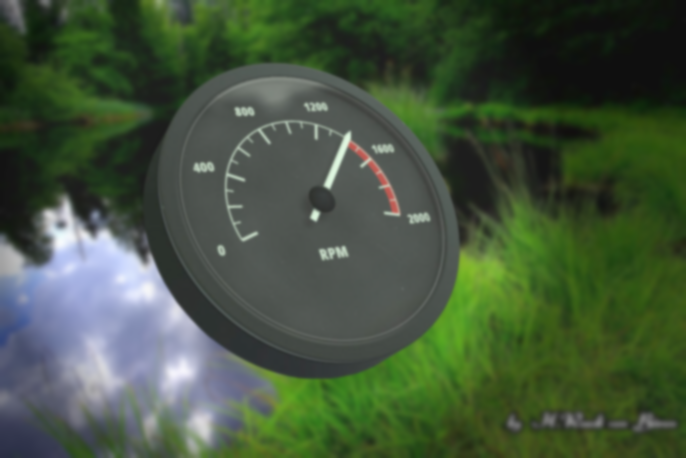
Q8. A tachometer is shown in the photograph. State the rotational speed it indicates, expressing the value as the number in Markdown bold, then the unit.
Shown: **1400** rpm
